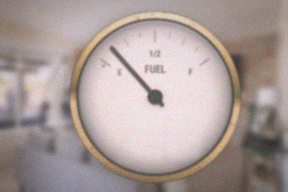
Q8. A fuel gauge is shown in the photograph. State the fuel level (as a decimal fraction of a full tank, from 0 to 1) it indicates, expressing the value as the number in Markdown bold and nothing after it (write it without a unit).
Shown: **0.125**
